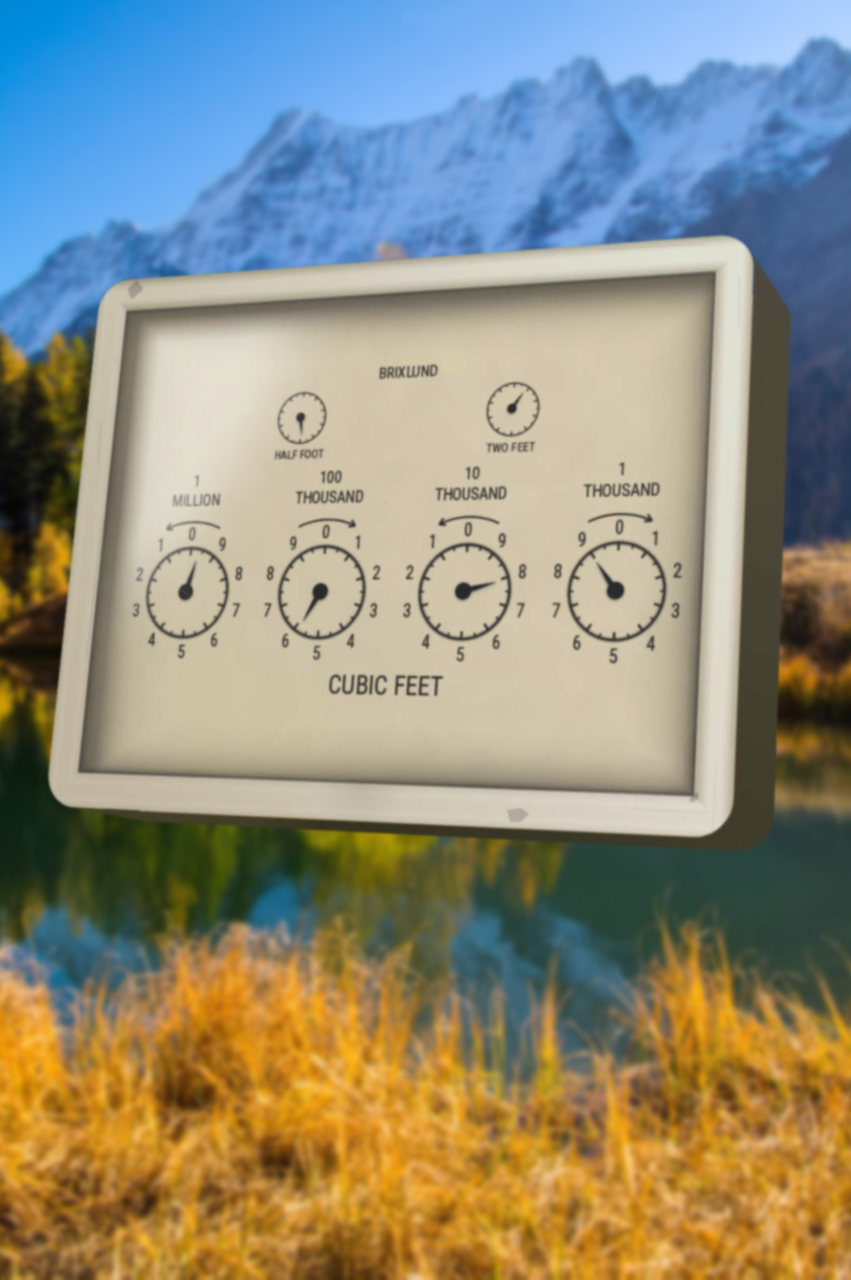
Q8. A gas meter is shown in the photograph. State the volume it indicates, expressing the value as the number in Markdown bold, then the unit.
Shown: **957900** ft³
